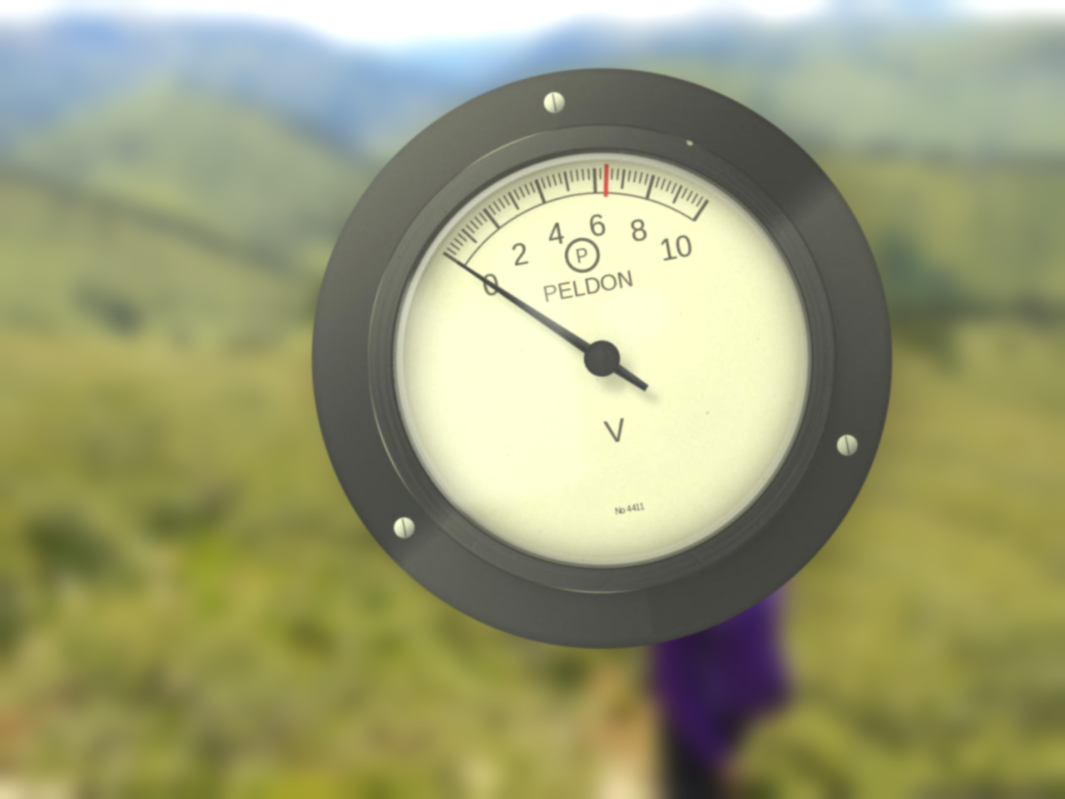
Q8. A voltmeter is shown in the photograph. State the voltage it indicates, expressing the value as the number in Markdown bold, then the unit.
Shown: **0** V
